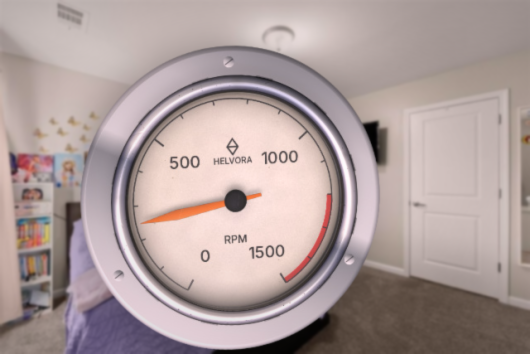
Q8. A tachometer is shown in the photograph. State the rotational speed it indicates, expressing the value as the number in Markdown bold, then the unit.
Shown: **250** rpm
